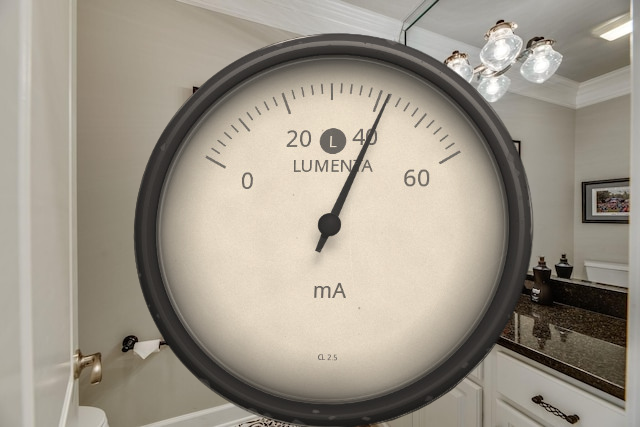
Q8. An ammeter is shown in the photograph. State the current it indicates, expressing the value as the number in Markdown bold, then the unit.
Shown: **42** mA
